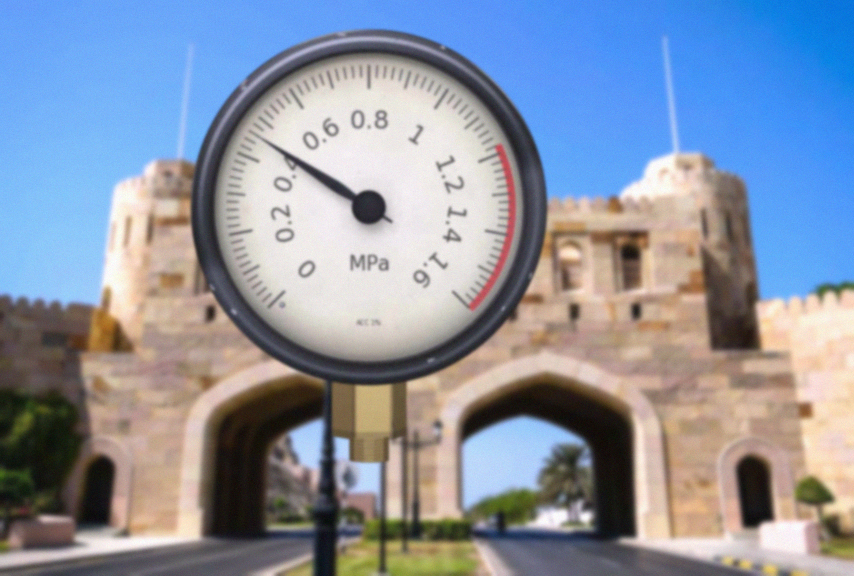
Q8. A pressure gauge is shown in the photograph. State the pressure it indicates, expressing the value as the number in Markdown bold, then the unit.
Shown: **0.46** MPa
